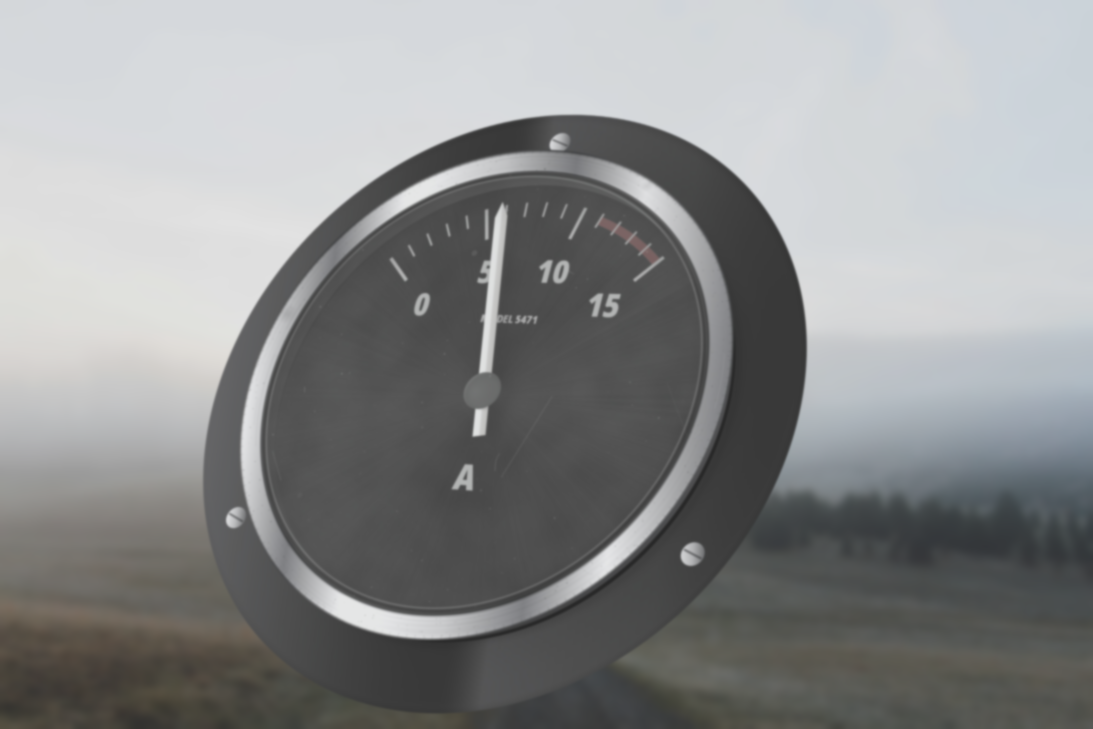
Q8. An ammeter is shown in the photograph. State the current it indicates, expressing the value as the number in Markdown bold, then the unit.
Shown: **6** A
